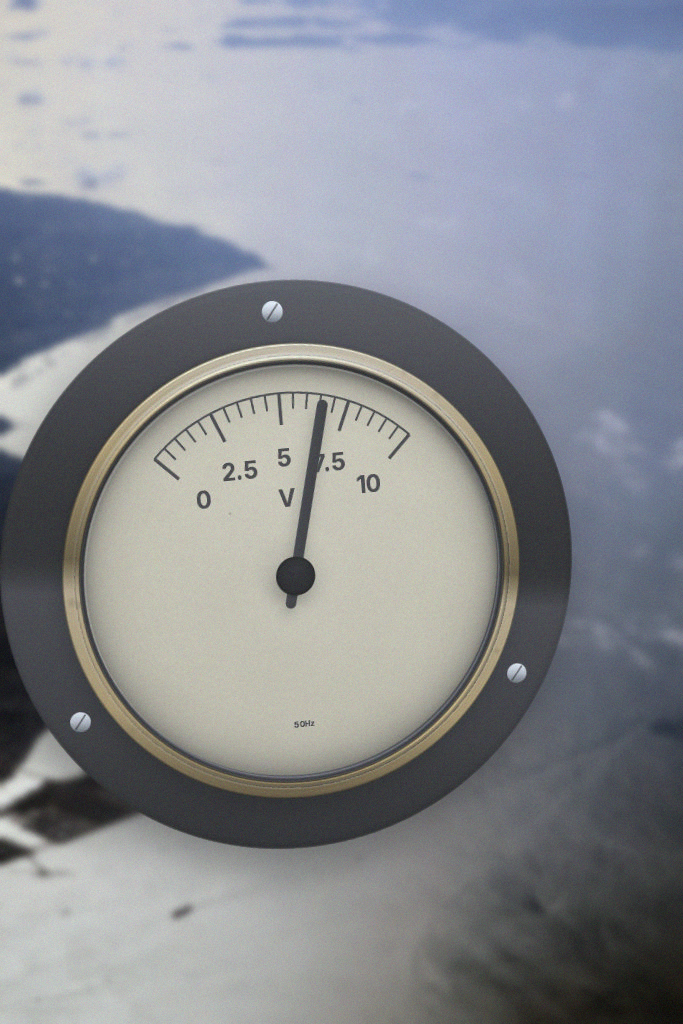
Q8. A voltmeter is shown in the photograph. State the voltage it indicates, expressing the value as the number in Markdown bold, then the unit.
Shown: **6.5** V
